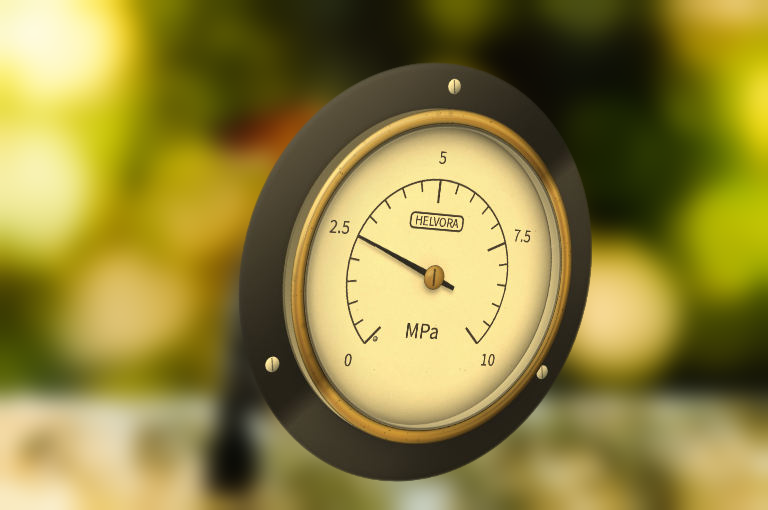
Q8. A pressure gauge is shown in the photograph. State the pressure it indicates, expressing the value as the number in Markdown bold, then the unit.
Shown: **2.5** MPa
